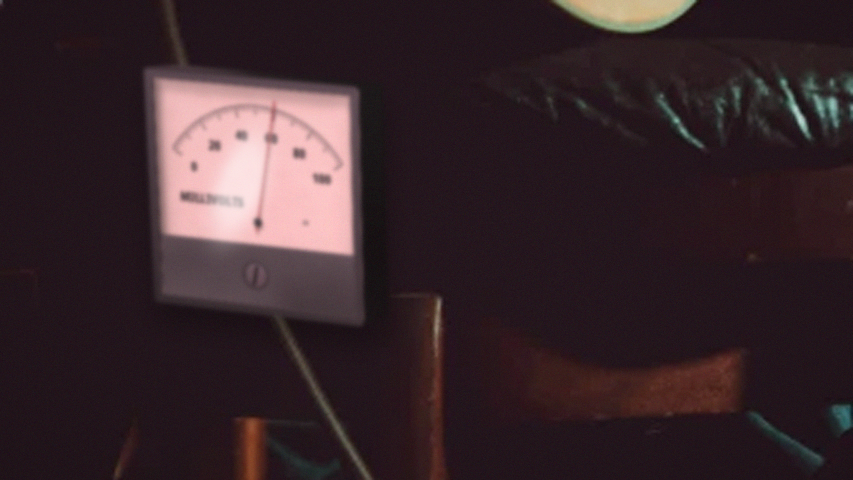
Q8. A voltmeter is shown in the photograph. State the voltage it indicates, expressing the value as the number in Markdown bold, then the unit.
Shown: **60** mV
